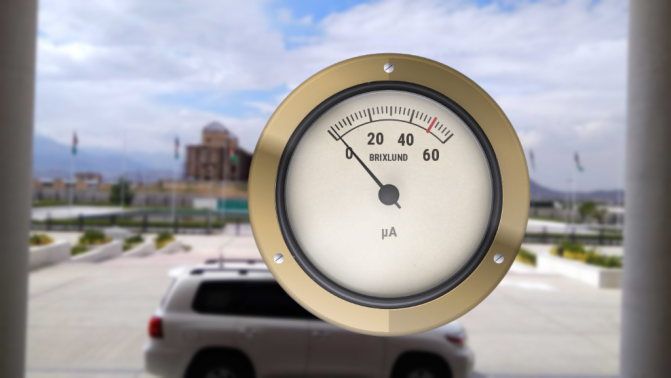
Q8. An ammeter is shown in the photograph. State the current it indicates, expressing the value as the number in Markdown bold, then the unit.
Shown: **2** µA
